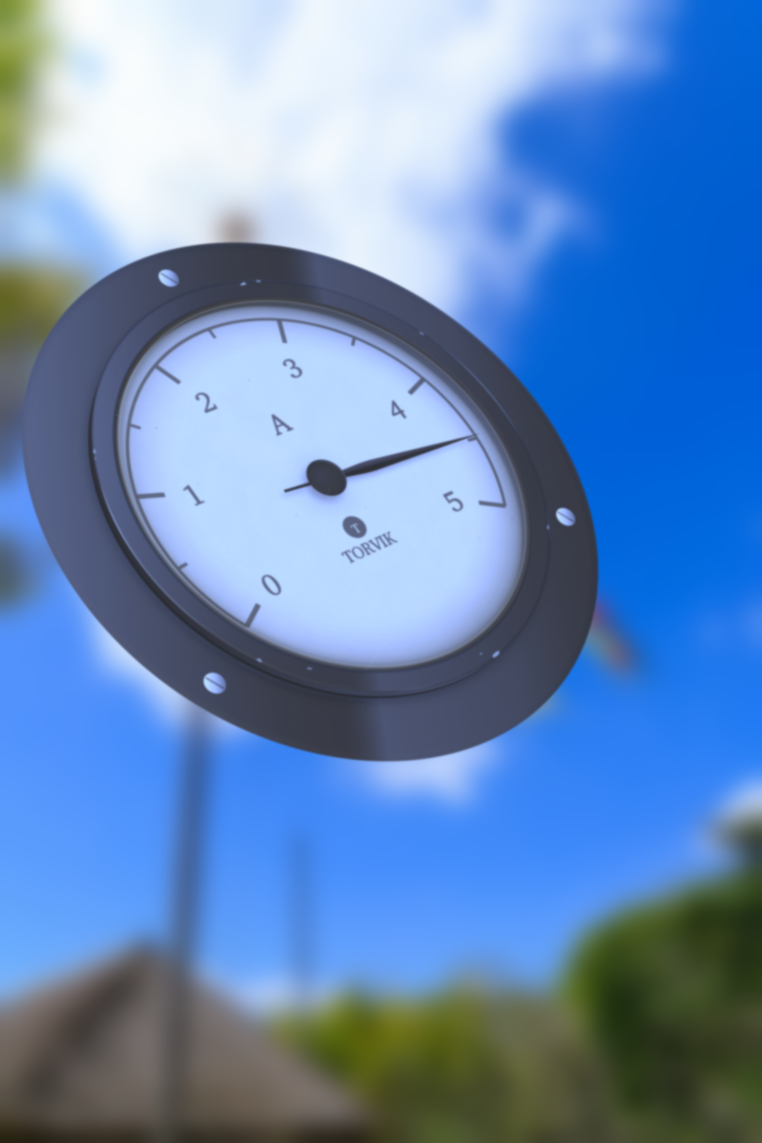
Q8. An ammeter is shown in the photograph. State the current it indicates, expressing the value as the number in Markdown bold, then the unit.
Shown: **4.5** A
